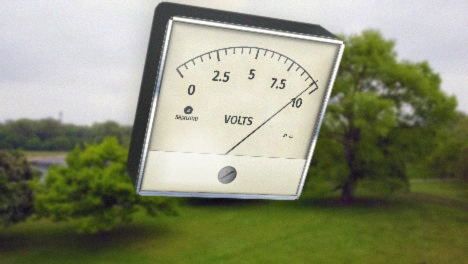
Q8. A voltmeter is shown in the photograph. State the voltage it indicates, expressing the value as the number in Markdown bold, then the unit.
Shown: **9.5** V
